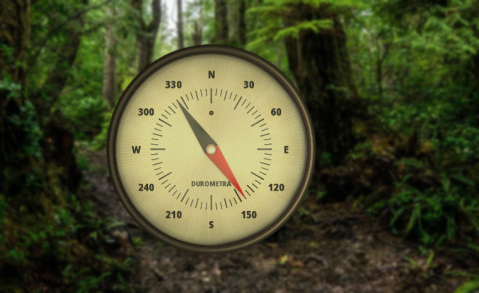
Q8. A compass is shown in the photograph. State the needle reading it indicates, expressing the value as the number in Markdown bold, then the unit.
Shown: **145** °
